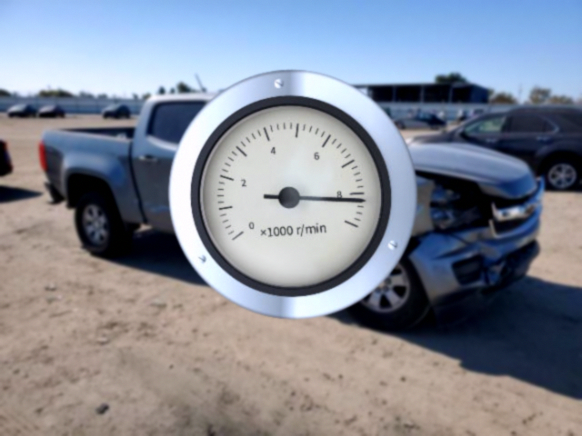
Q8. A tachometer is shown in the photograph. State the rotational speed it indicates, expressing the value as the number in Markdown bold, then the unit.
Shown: **8200** rpm
